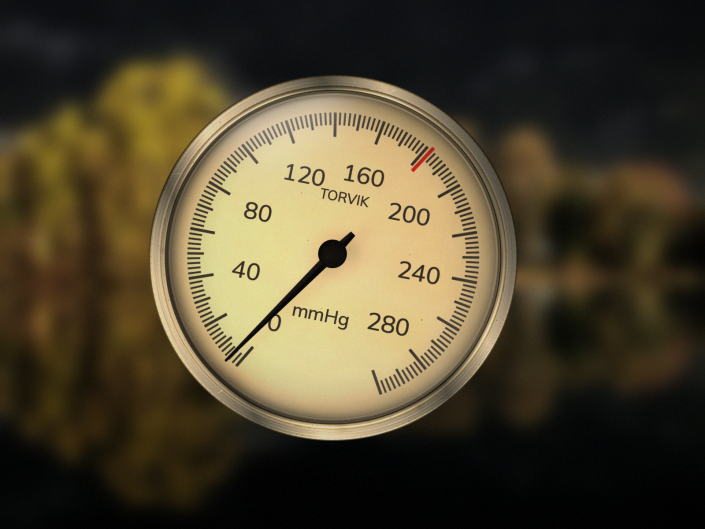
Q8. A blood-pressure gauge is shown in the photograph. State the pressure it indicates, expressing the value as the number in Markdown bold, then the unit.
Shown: **4** mmHg
